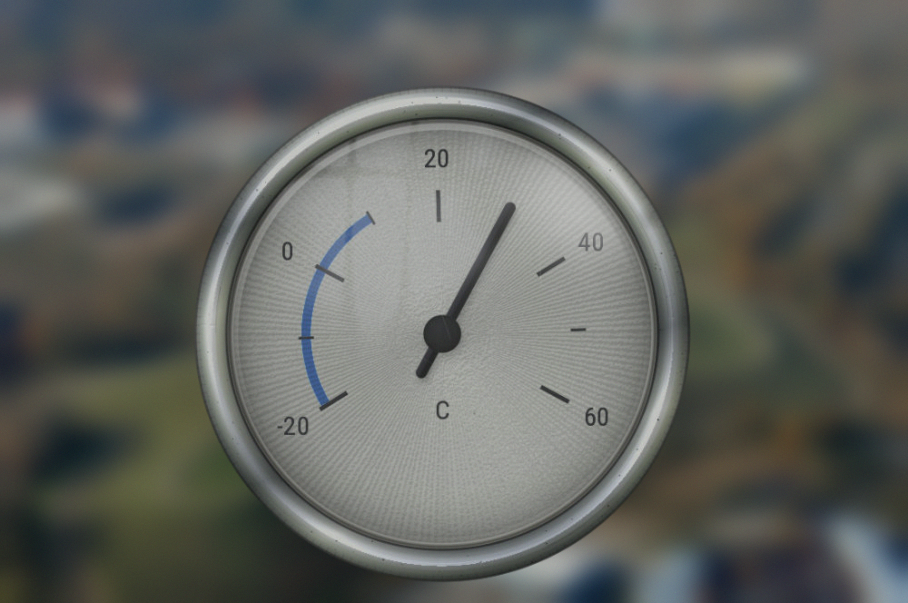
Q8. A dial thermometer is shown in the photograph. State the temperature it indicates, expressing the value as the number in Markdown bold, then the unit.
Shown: **30** °C
